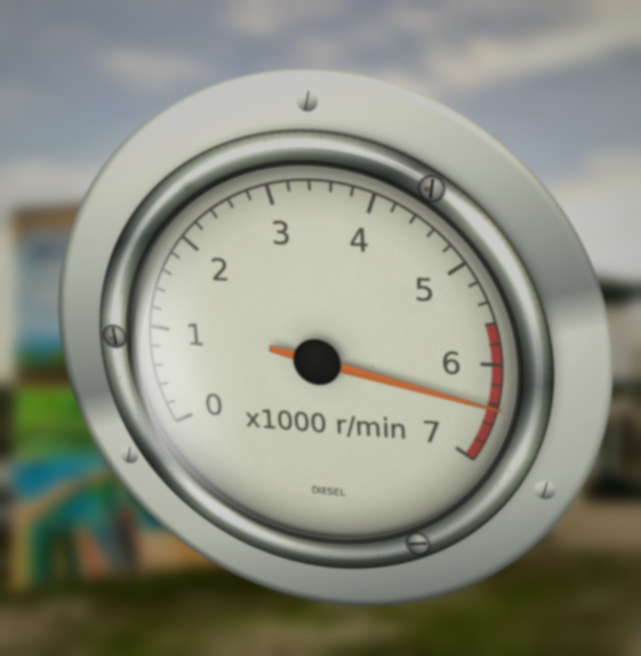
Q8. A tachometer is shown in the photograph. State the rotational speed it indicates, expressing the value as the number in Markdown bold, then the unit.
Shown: **6400** rpm
